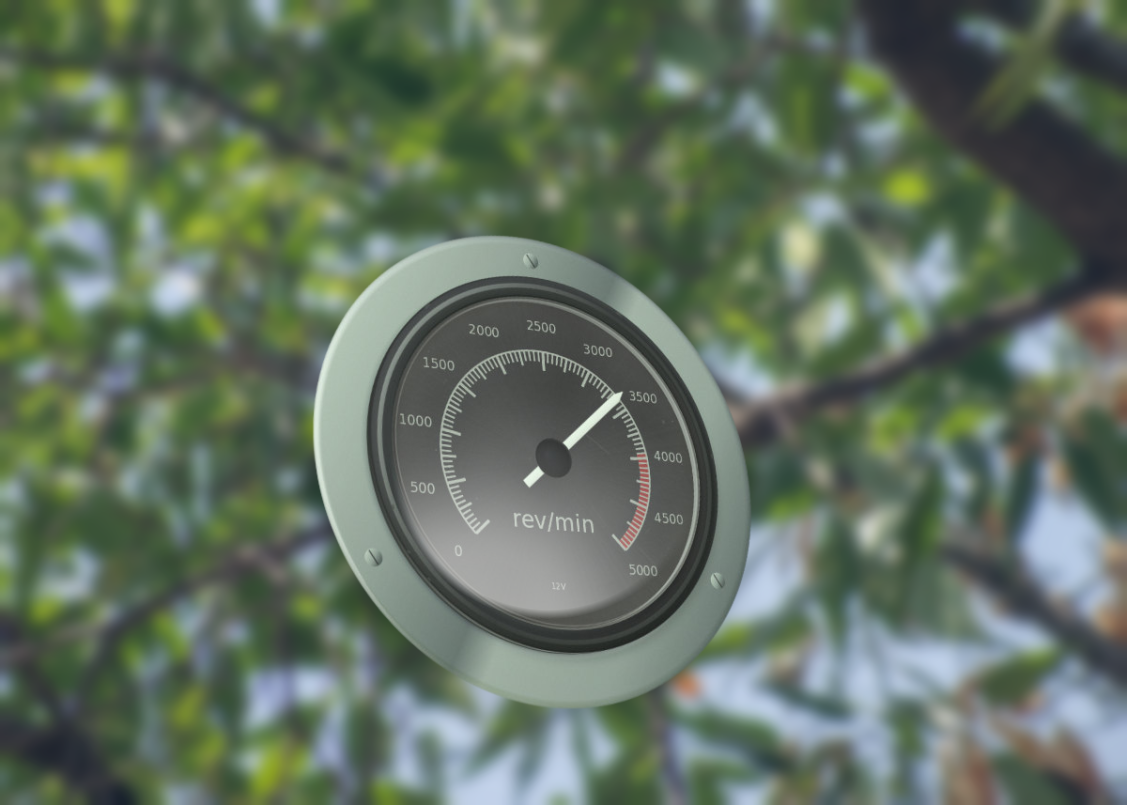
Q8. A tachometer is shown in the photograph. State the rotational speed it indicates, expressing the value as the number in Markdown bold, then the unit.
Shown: **3350** rpm
